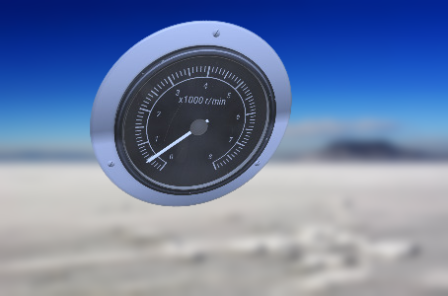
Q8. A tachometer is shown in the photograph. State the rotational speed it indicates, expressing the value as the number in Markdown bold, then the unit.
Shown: **500** rpm
